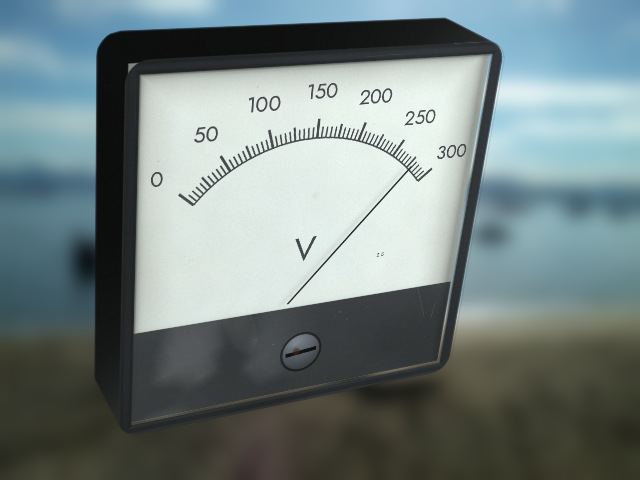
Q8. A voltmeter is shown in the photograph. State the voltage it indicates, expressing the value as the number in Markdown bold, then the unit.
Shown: **275** V
